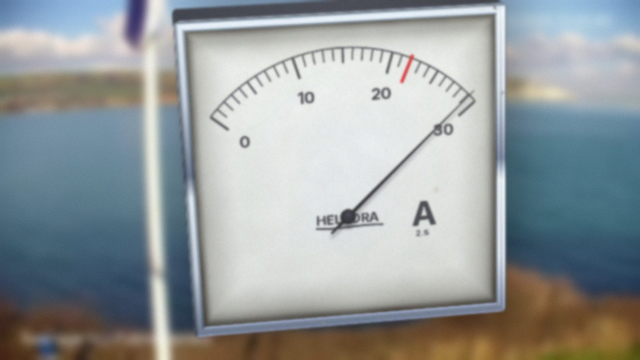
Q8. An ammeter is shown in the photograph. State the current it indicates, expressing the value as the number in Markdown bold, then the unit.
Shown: **29** A
